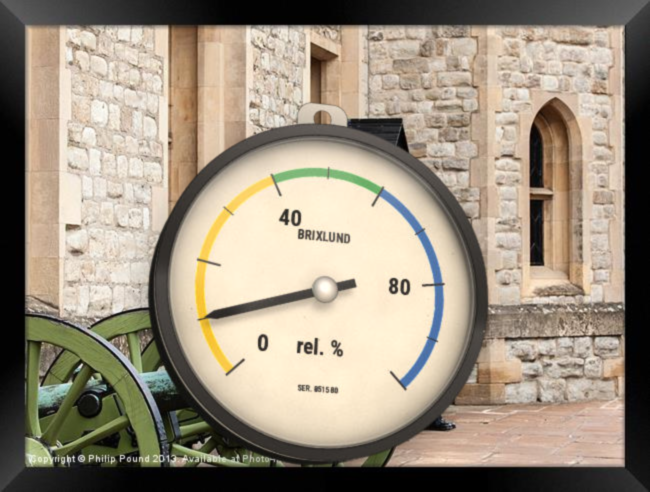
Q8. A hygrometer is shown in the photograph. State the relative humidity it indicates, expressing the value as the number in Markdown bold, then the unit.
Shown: **10** %
